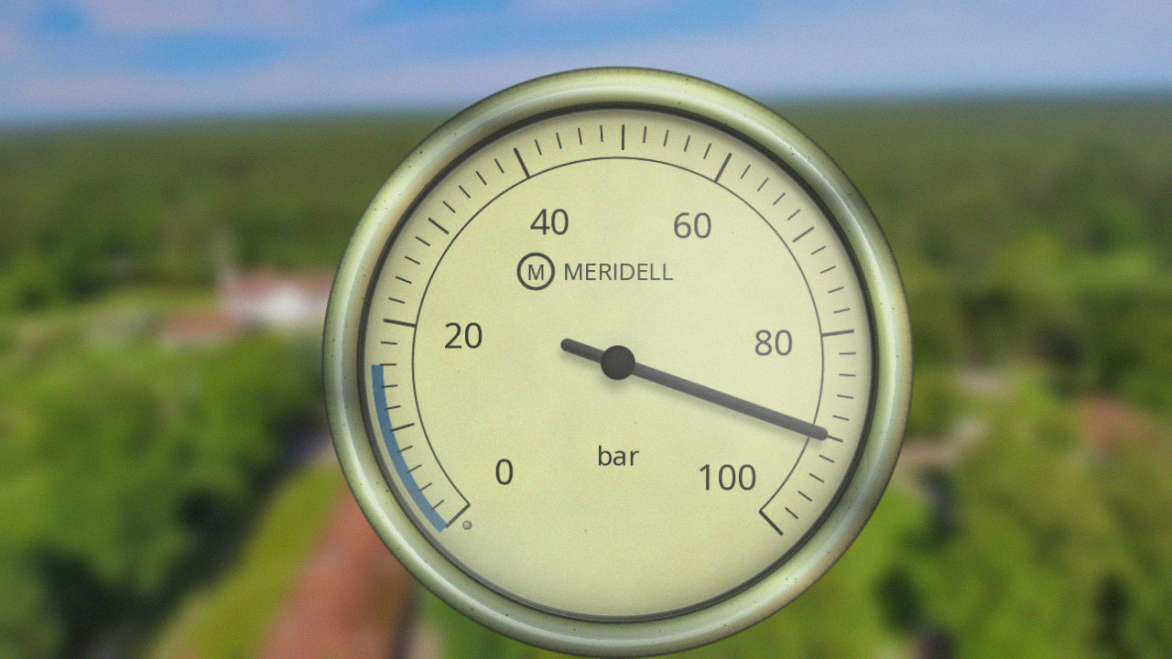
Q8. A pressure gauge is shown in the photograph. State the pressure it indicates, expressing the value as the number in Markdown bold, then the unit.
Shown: **90** bar
